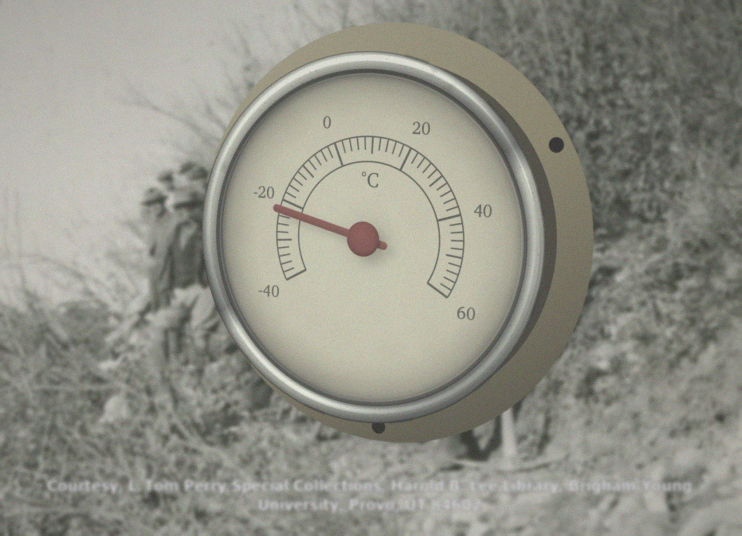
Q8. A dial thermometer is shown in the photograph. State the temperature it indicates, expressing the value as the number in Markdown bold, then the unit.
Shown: **-22** °C
